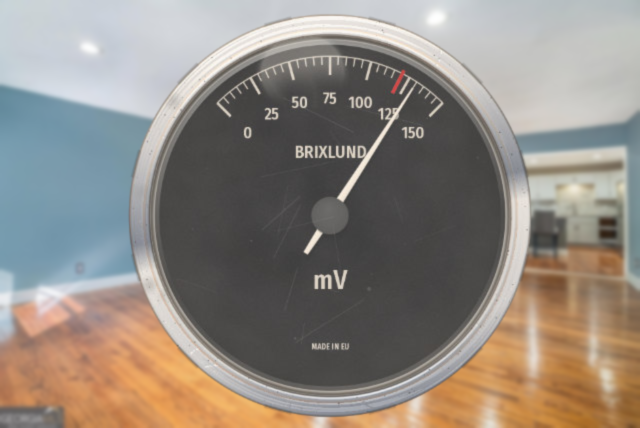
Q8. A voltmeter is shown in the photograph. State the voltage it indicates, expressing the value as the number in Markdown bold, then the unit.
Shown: **130** mV
